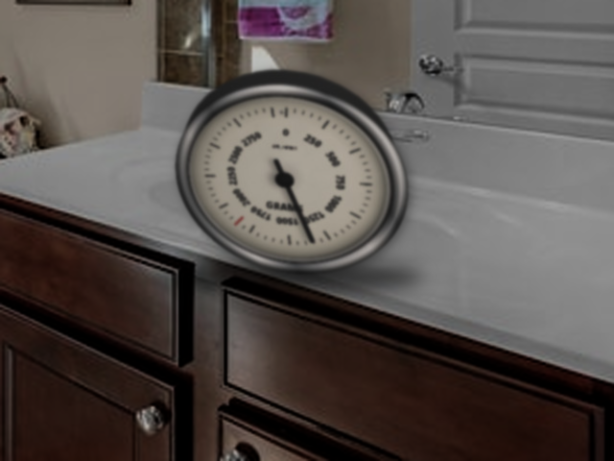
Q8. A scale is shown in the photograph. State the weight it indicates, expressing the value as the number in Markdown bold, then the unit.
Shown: **1350** g
